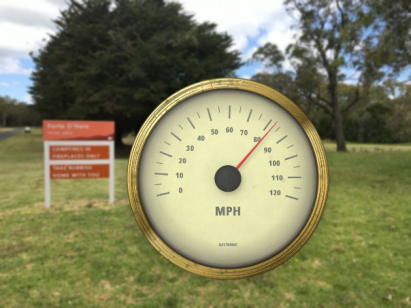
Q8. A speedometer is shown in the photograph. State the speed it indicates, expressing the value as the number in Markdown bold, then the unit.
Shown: **82.5** mph
